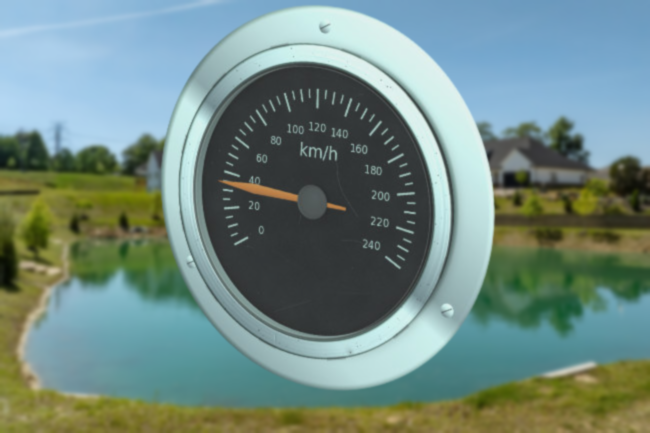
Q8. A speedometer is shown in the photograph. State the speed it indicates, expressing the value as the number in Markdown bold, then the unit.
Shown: **35** km/h
